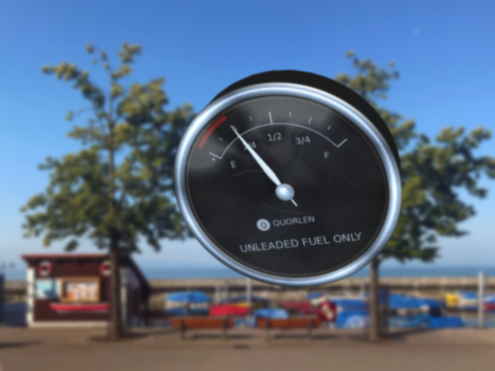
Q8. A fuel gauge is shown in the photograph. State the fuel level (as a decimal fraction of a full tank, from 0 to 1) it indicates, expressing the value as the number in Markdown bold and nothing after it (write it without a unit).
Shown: **0.25**
